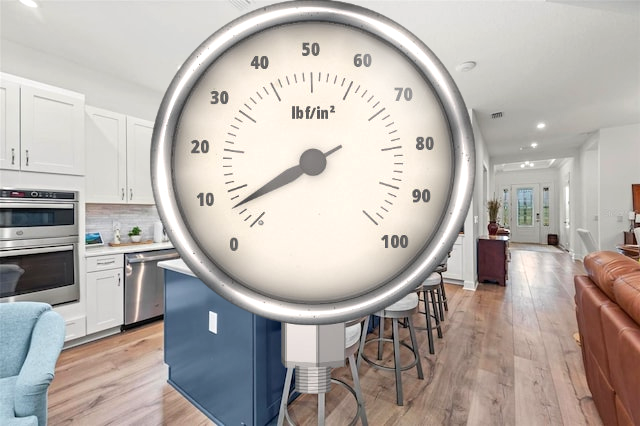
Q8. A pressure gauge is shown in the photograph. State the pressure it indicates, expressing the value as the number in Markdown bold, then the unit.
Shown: **6** psi
